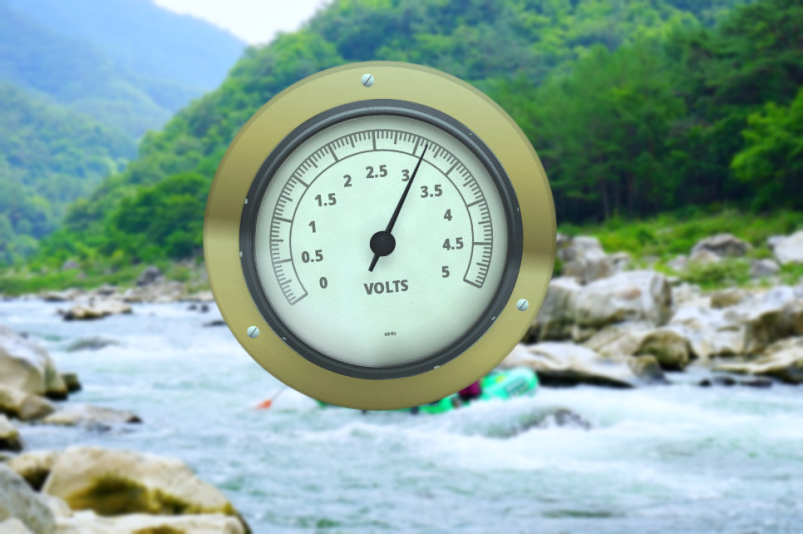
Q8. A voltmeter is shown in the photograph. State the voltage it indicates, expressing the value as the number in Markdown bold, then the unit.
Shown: **3.1** V
